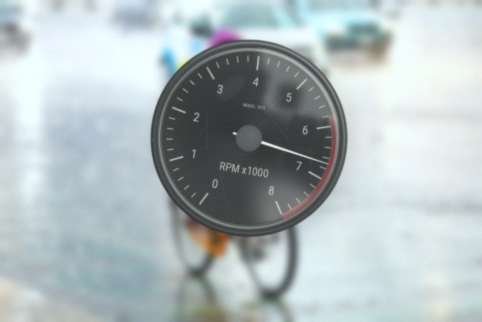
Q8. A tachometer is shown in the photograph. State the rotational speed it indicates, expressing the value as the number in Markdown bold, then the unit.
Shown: **6700** rpm
